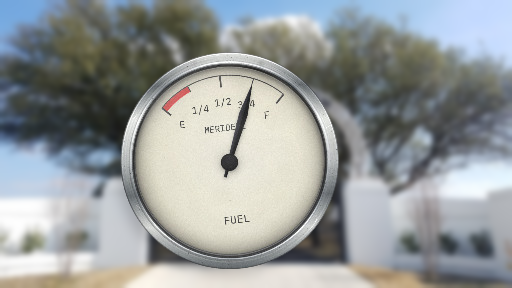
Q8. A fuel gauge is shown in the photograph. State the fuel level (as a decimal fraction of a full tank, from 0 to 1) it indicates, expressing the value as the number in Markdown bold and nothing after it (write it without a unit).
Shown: **0.75**
